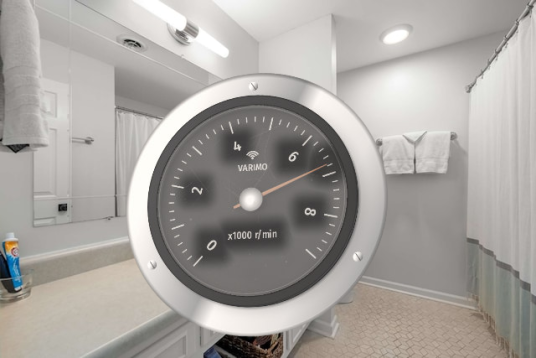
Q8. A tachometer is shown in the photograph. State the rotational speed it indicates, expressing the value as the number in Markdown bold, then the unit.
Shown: **6800** rpm
